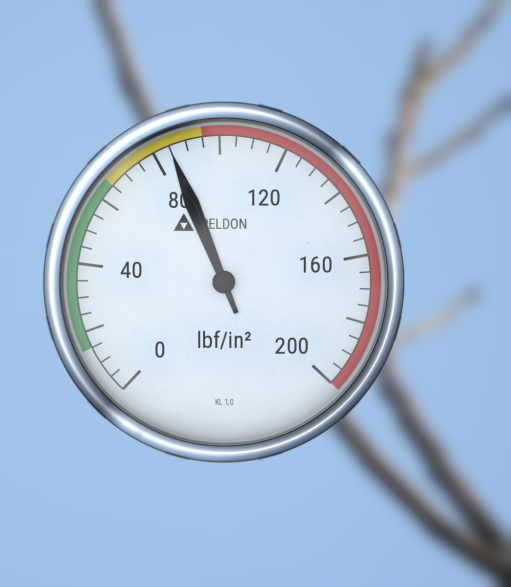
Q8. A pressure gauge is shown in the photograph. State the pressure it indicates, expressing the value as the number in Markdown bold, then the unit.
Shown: **85** psi
